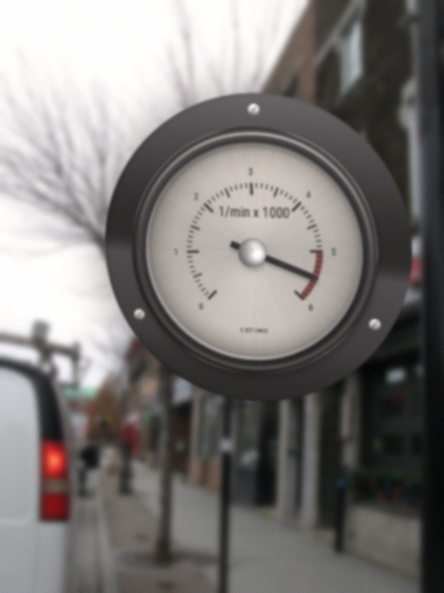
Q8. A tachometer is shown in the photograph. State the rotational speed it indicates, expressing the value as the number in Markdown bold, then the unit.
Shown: **5500** rpm
